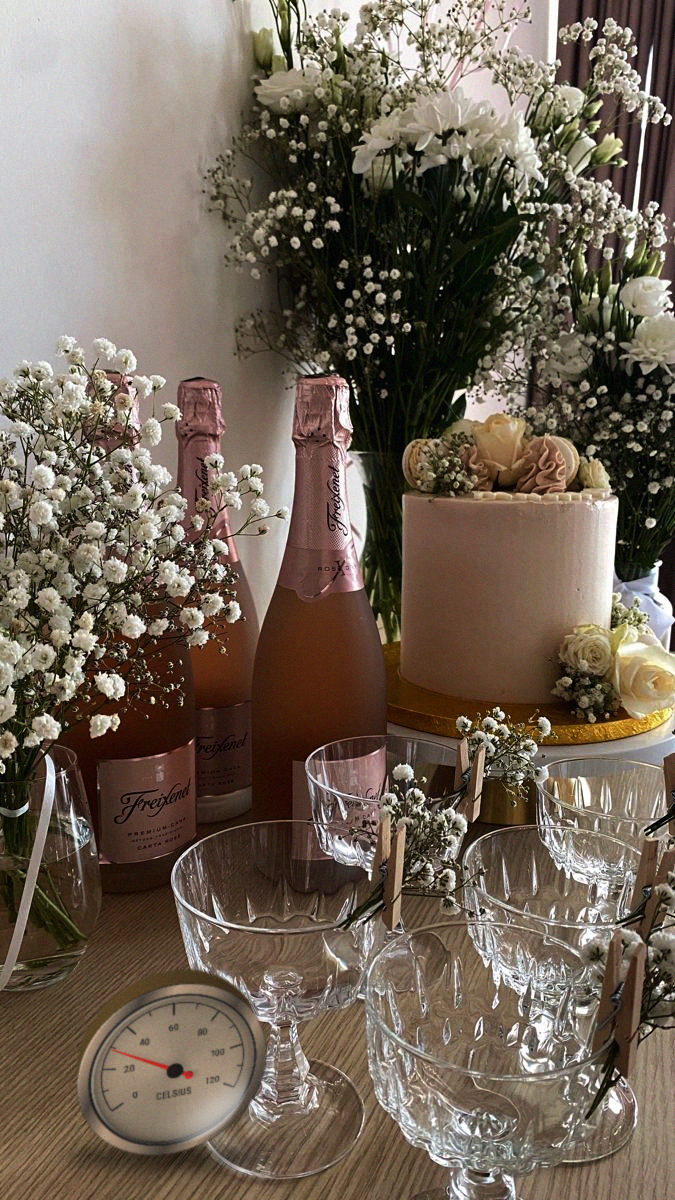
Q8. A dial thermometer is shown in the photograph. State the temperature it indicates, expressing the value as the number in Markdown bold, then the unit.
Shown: **30** °C
